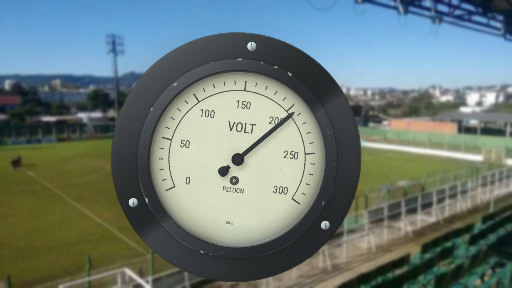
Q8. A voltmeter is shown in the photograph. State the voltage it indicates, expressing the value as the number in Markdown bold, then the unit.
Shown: **205** V
